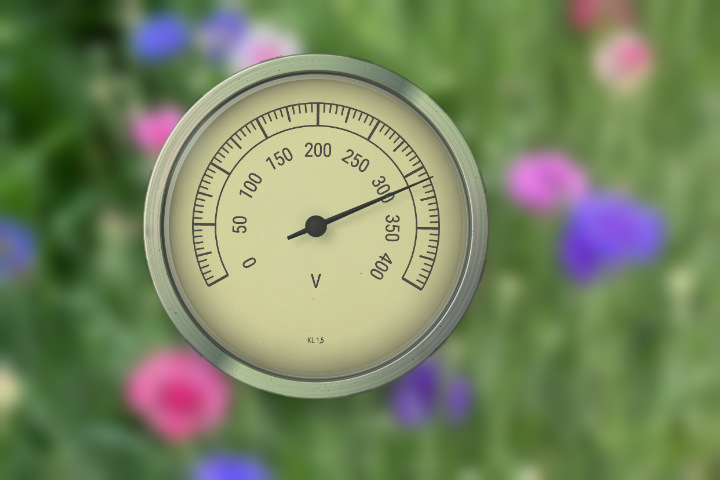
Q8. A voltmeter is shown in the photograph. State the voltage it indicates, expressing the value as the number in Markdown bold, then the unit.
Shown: **310** V
